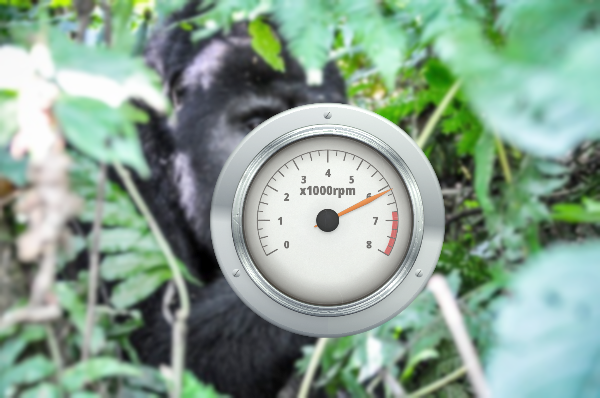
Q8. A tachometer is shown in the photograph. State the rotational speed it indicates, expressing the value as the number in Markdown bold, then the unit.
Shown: **6125** rpm
